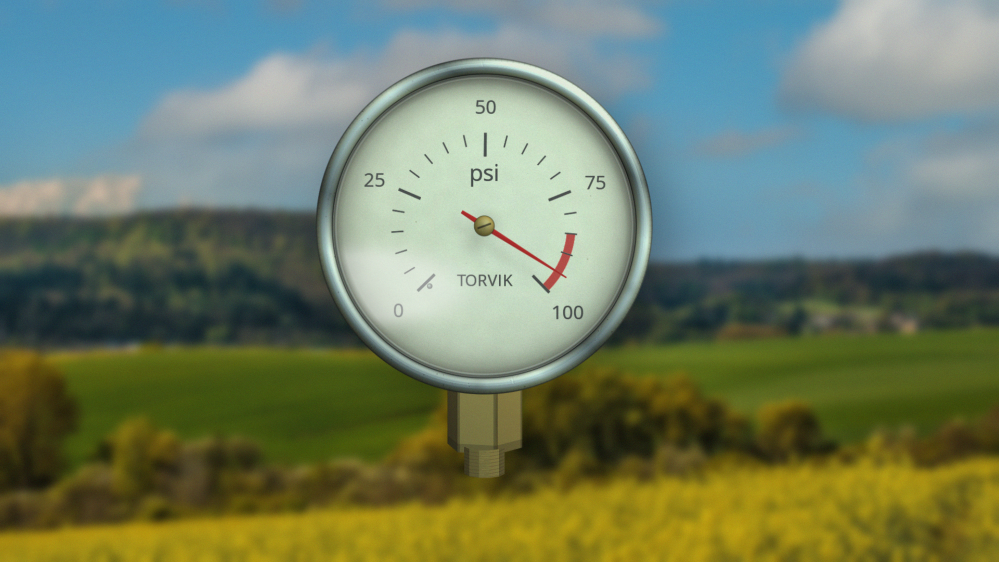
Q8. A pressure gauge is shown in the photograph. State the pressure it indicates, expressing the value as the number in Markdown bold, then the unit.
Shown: **95** psi
